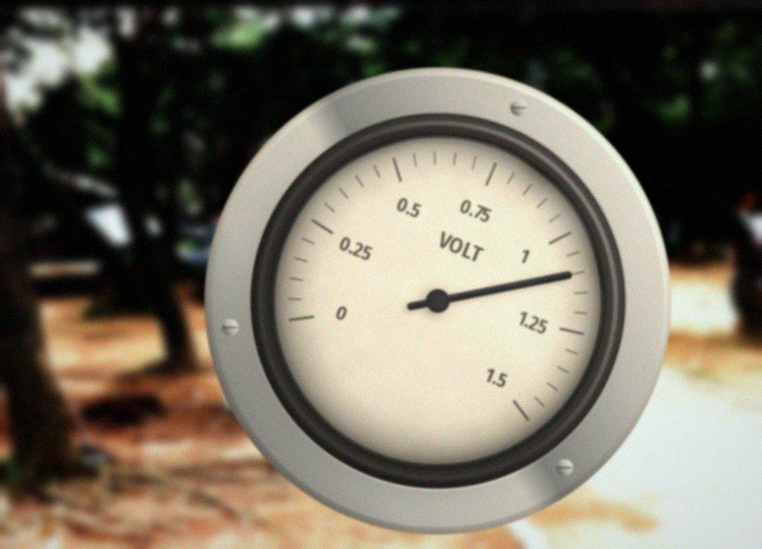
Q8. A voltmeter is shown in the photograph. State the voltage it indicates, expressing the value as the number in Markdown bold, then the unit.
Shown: **1.1** V
